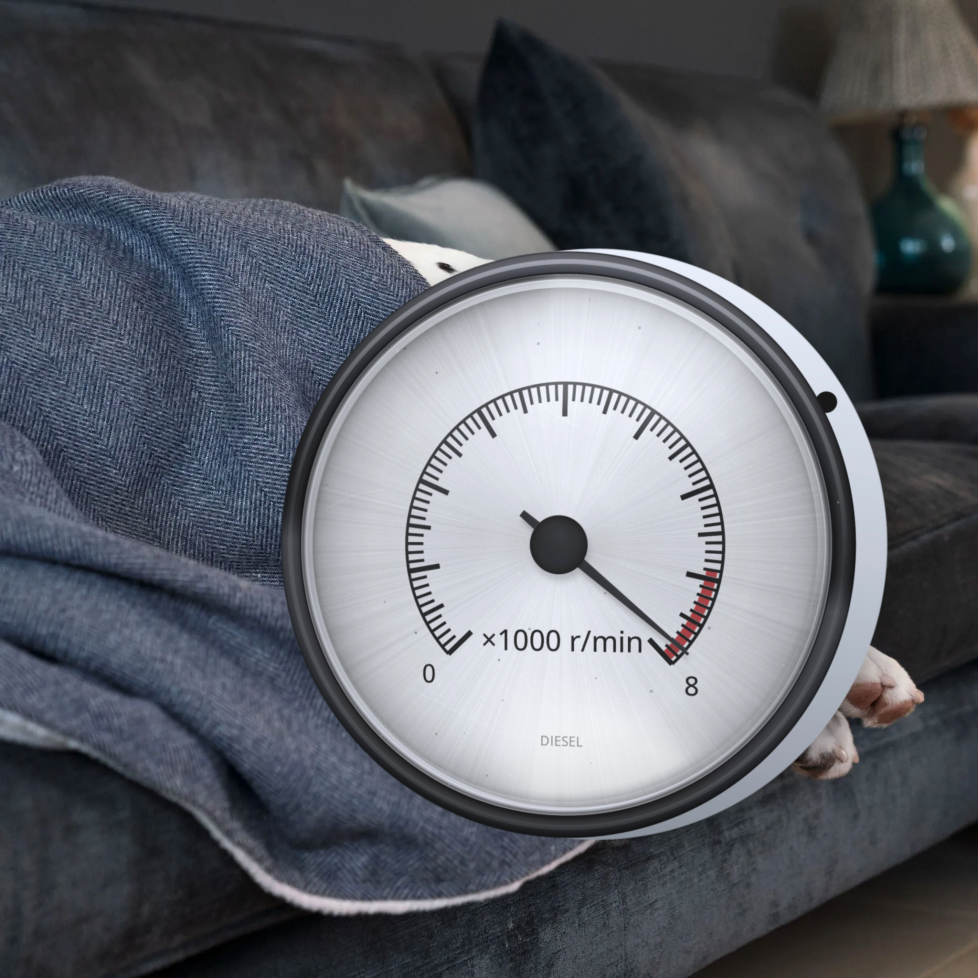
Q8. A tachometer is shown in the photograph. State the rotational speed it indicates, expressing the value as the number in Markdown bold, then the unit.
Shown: **7800** rpm
